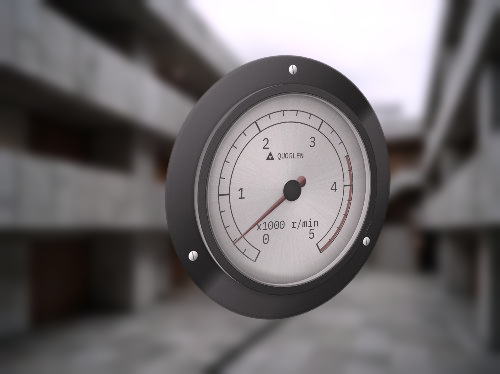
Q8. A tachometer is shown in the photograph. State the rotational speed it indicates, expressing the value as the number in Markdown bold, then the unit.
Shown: **400** rpm
